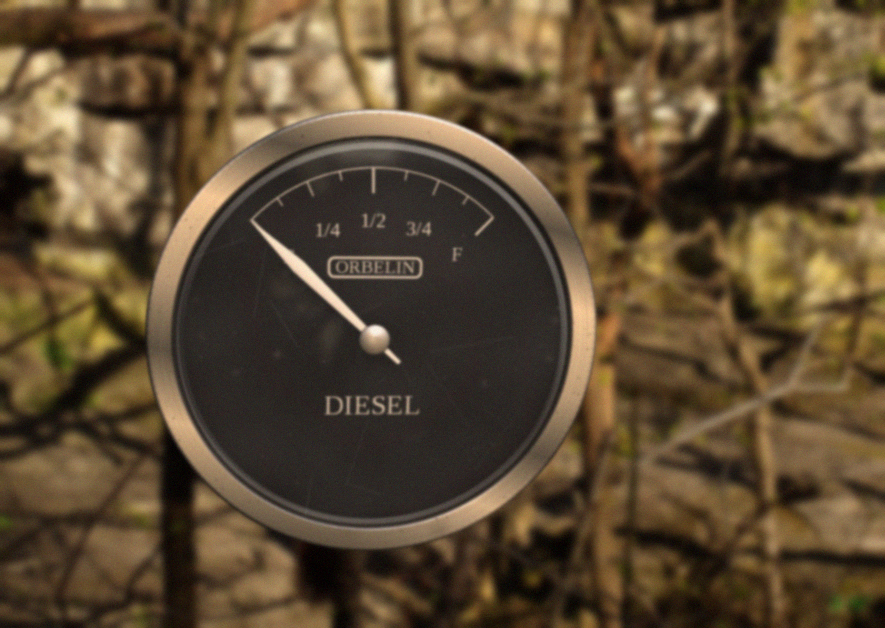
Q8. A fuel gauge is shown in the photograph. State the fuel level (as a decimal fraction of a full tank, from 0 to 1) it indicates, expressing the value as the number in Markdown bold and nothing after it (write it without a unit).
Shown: **0**
